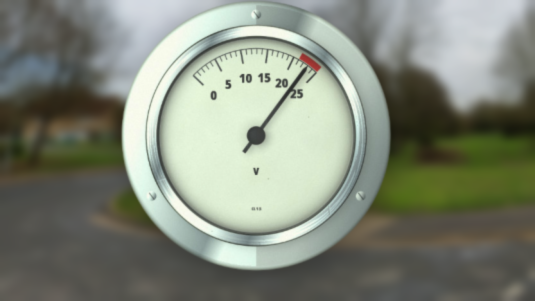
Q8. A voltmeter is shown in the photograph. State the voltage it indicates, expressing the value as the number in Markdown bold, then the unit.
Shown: **23** V
